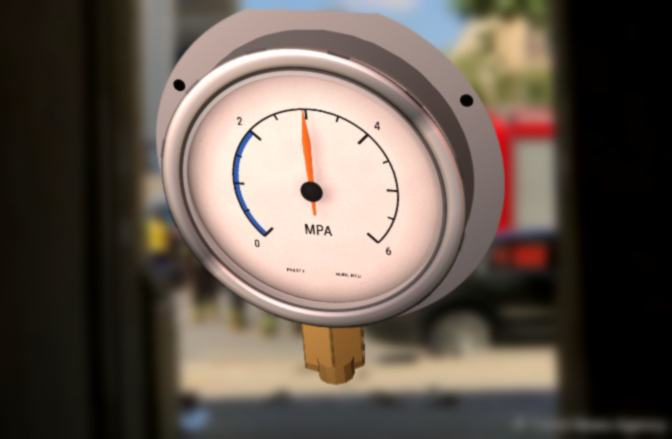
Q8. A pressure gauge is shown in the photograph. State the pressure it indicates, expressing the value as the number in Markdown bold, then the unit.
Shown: **3** MPa
